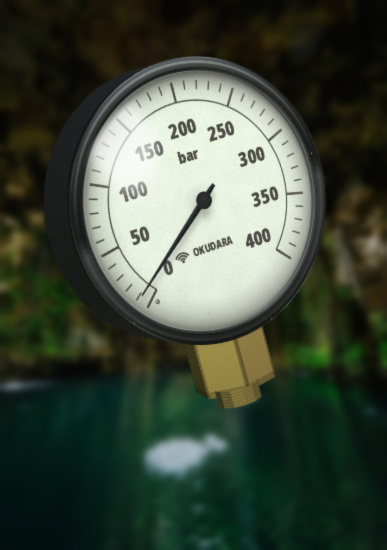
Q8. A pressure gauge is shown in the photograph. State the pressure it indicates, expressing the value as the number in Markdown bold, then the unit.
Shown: **10** bar
